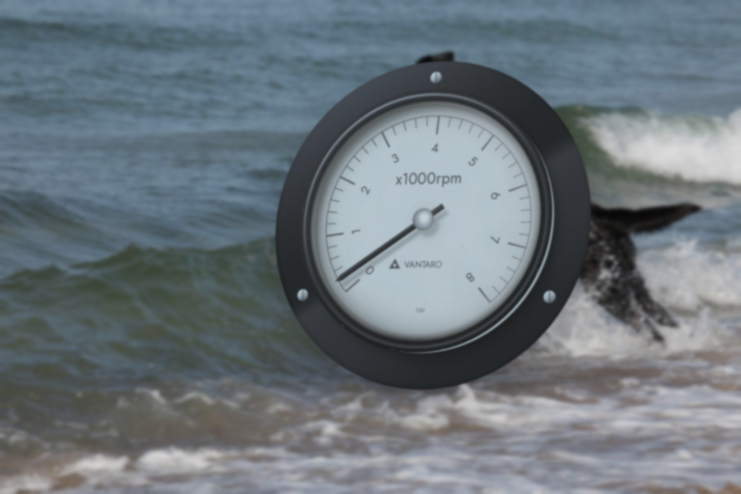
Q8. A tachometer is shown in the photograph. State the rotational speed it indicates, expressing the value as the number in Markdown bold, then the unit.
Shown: **200** rpm
